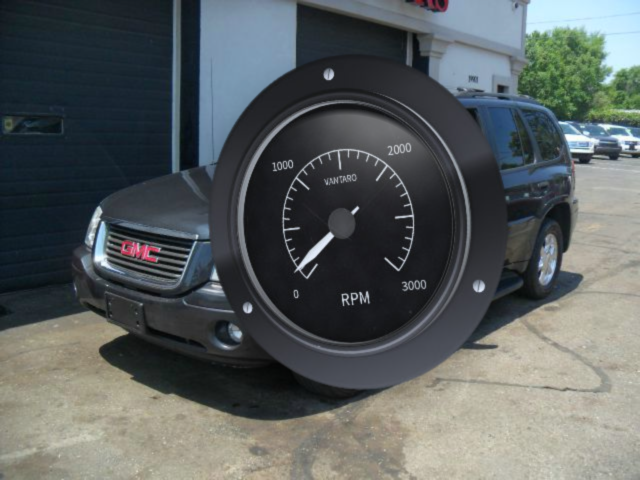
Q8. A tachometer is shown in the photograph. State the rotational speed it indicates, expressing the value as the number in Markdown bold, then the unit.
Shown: **100** rpm
